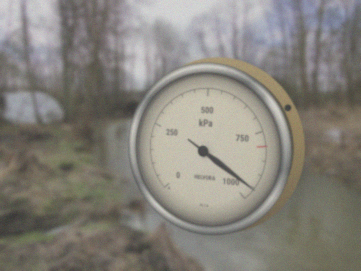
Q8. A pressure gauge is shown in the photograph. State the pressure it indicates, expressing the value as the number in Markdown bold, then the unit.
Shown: **950** kPa
